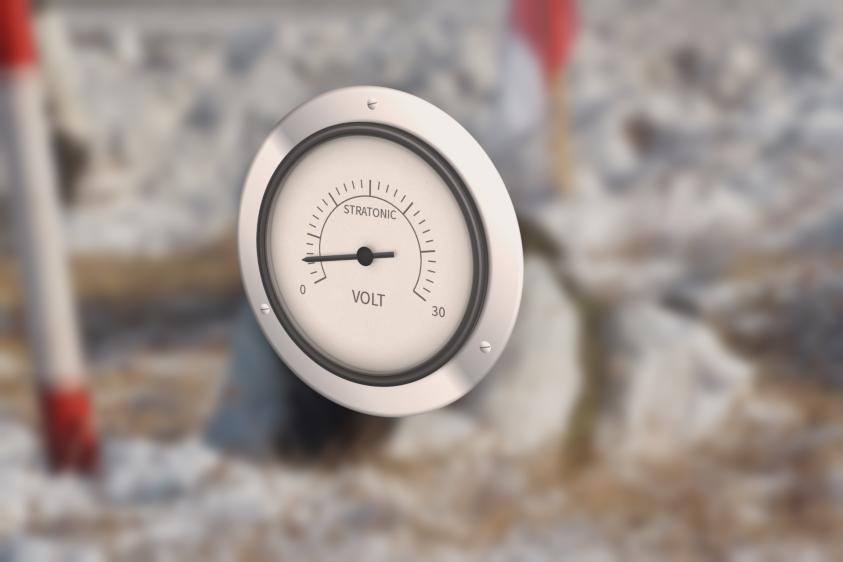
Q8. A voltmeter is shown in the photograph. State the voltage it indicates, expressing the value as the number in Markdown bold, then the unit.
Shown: **2.5** V
